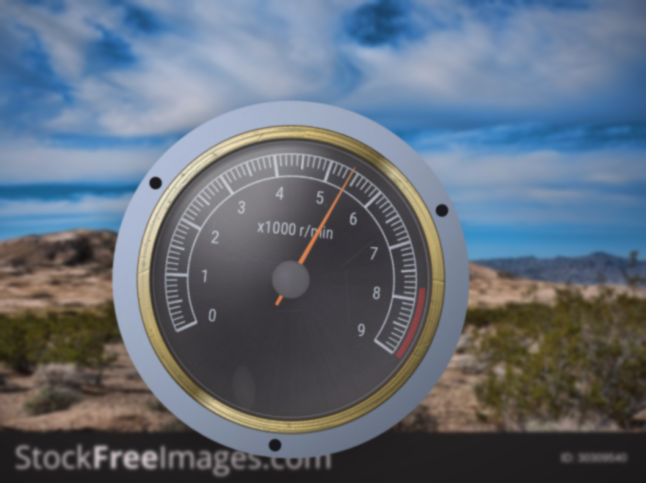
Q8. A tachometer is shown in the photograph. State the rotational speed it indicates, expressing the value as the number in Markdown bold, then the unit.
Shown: **5400** rpm
